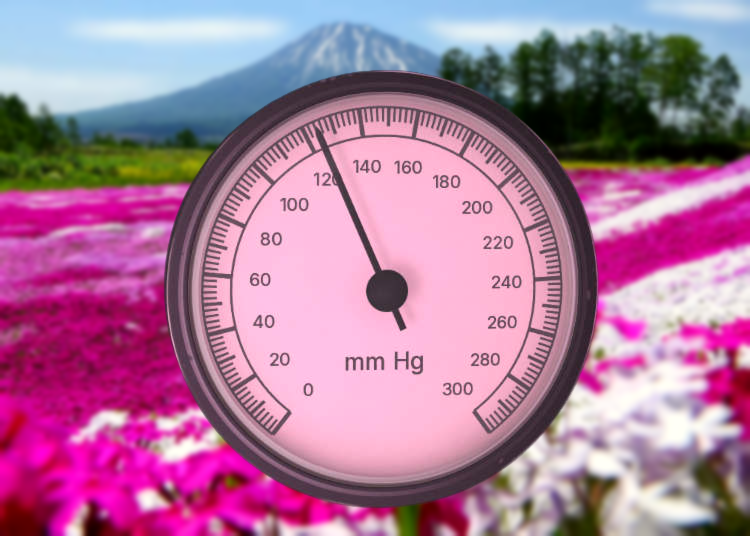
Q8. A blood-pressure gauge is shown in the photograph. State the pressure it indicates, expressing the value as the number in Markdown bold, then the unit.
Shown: **124** mmHg
